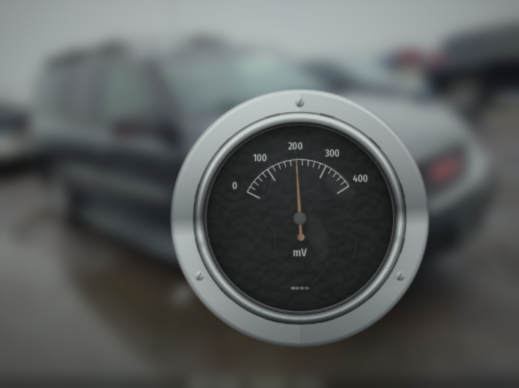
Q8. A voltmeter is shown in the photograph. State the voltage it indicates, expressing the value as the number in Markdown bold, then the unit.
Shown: **200** mV
